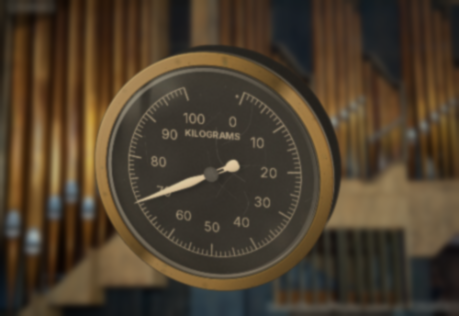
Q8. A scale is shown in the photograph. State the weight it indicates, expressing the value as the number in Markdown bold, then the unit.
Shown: **70** kg
